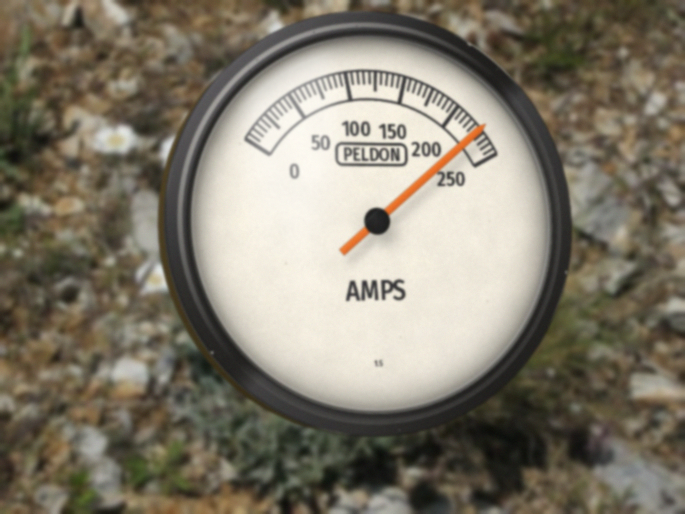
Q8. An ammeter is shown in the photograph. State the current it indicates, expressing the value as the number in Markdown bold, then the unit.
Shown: **225** A
